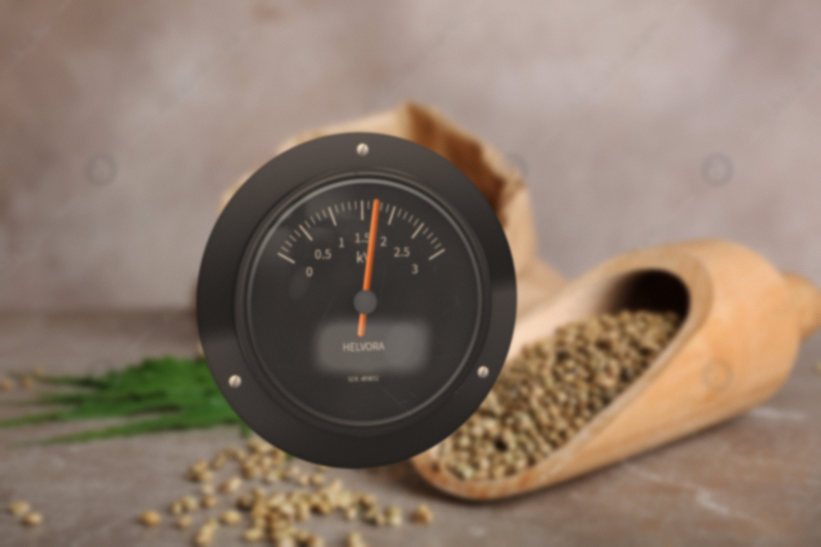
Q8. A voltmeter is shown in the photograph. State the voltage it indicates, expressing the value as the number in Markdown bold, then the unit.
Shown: **1.7** kV
